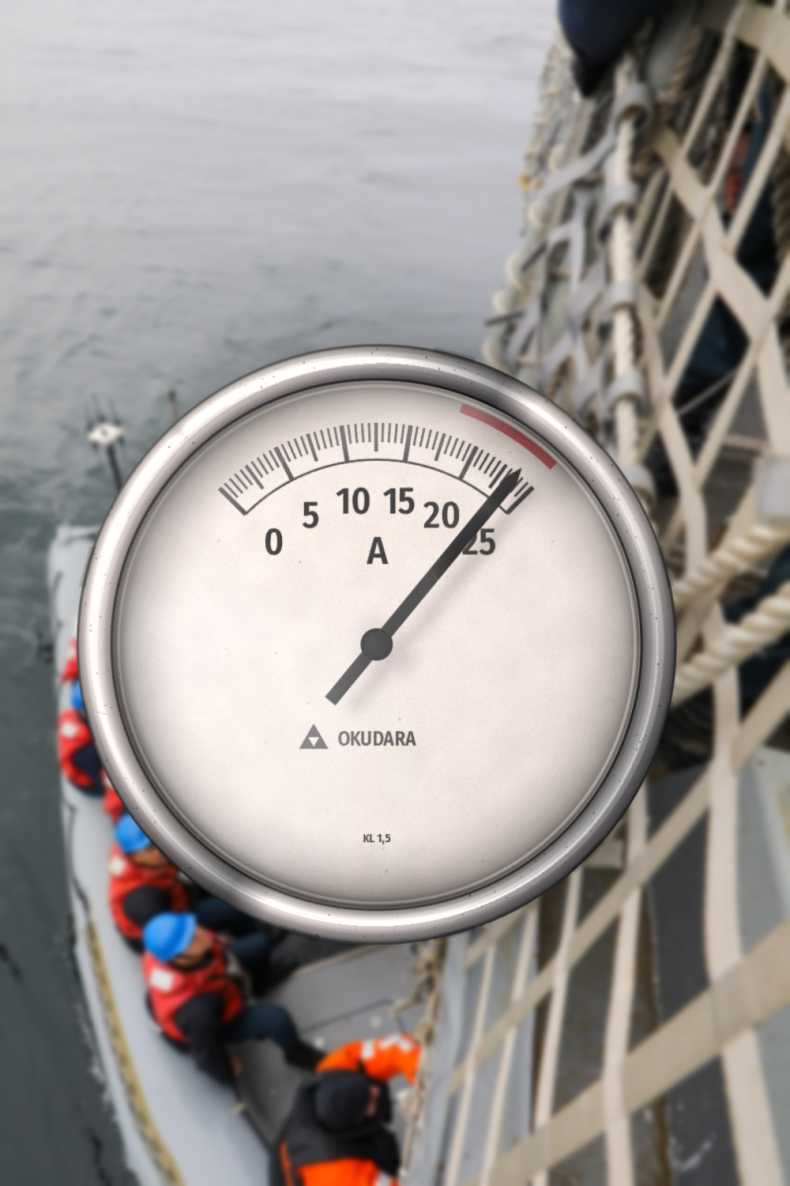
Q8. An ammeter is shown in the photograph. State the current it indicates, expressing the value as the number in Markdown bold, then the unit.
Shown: **23.5** A
